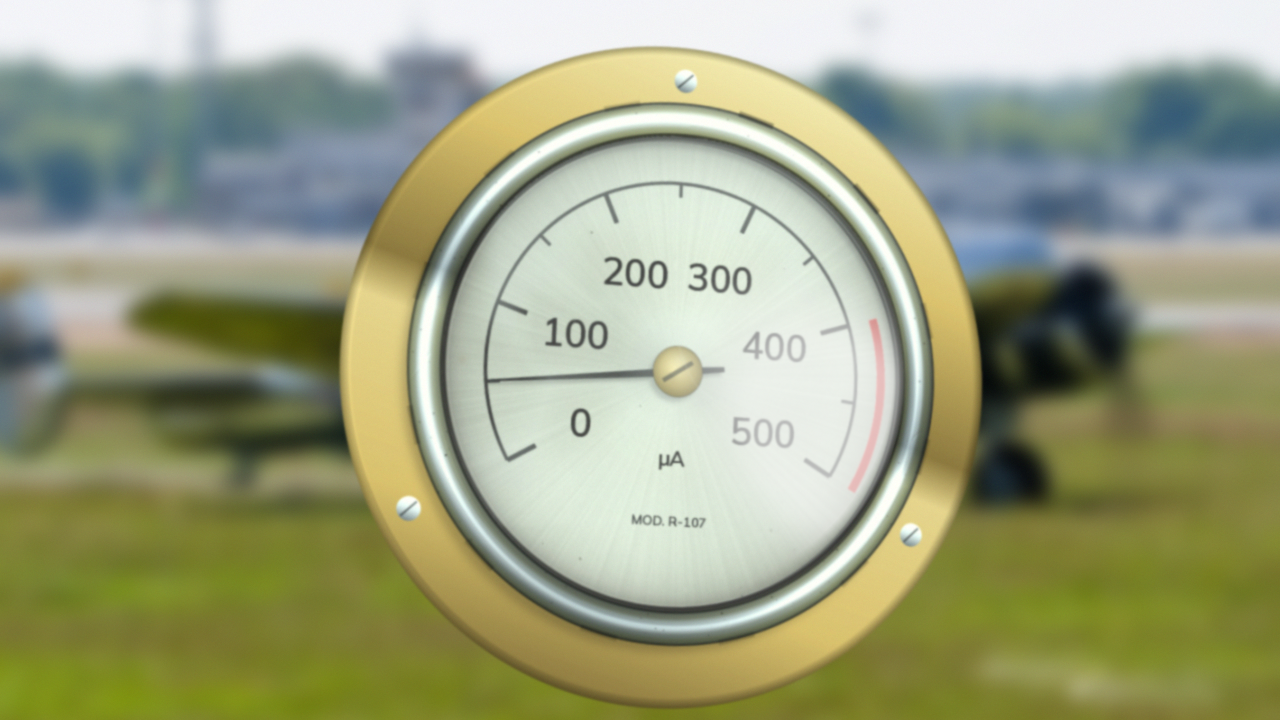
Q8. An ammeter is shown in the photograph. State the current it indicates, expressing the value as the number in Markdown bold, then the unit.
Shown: **50** µA
